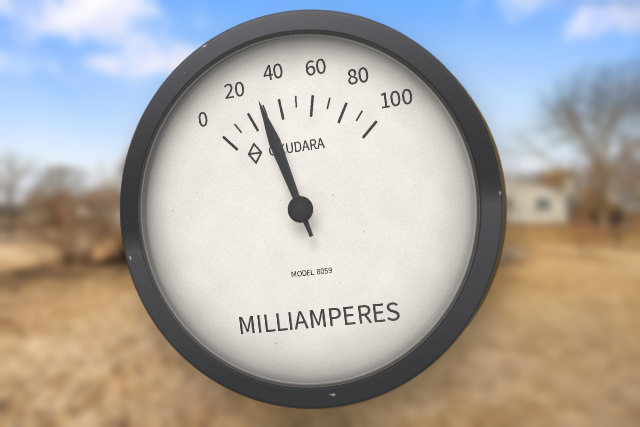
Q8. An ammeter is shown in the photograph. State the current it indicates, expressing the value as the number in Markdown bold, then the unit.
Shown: **30** mA
